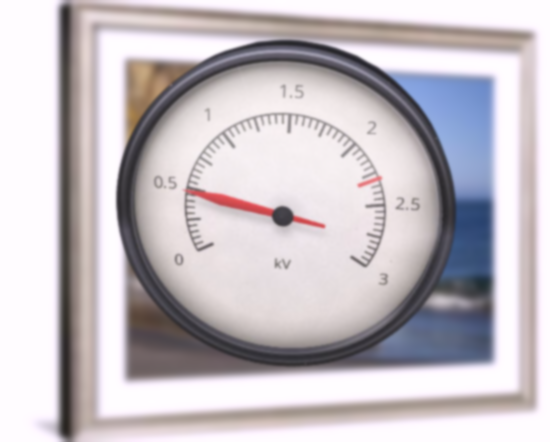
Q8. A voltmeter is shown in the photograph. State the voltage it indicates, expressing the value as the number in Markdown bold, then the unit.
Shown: **0.5** kV
